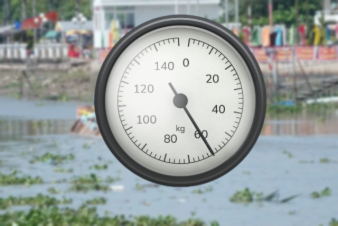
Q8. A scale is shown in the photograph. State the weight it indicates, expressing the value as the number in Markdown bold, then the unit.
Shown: **60** kg
